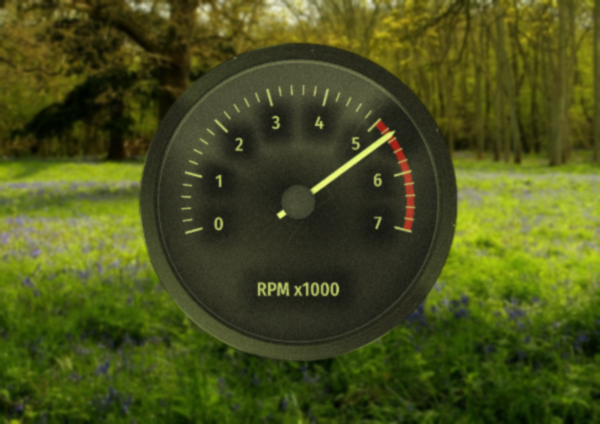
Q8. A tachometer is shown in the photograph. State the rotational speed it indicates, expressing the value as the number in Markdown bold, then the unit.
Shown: **5300** rpm
